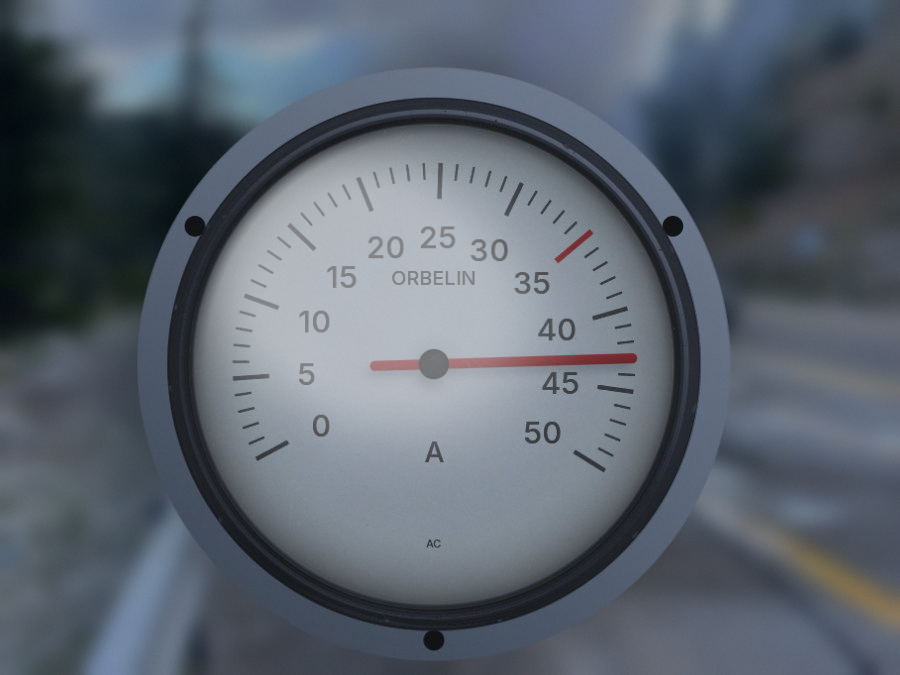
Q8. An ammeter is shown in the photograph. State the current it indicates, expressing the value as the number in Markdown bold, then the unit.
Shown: **43** A
